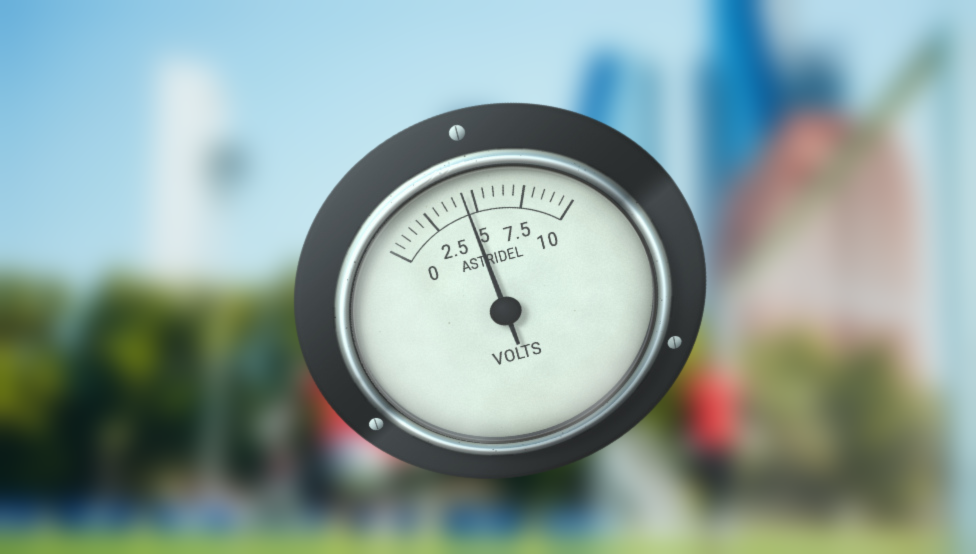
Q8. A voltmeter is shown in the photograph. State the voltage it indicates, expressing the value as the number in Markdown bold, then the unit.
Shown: **4.5** V
